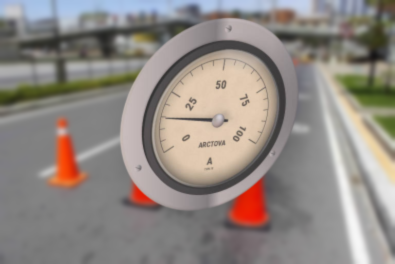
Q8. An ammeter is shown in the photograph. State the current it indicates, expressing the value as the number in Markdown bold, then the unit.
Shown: **15** A
